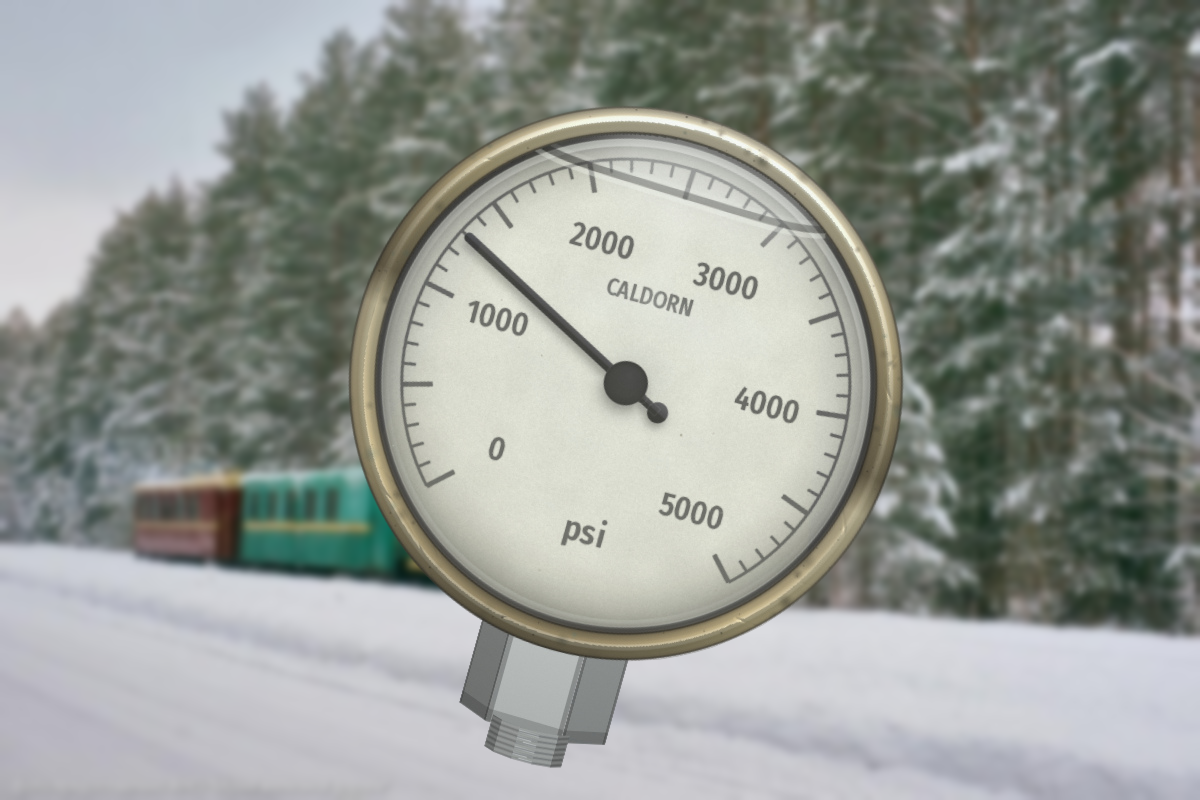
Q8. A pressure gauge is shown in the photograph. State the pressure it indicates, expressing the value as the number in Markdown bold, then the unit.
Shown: **1300** psi
